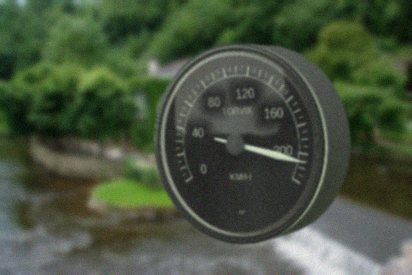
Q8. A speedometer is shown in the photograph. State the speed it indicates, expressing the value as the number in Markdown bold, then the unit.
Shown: **205** km/h
